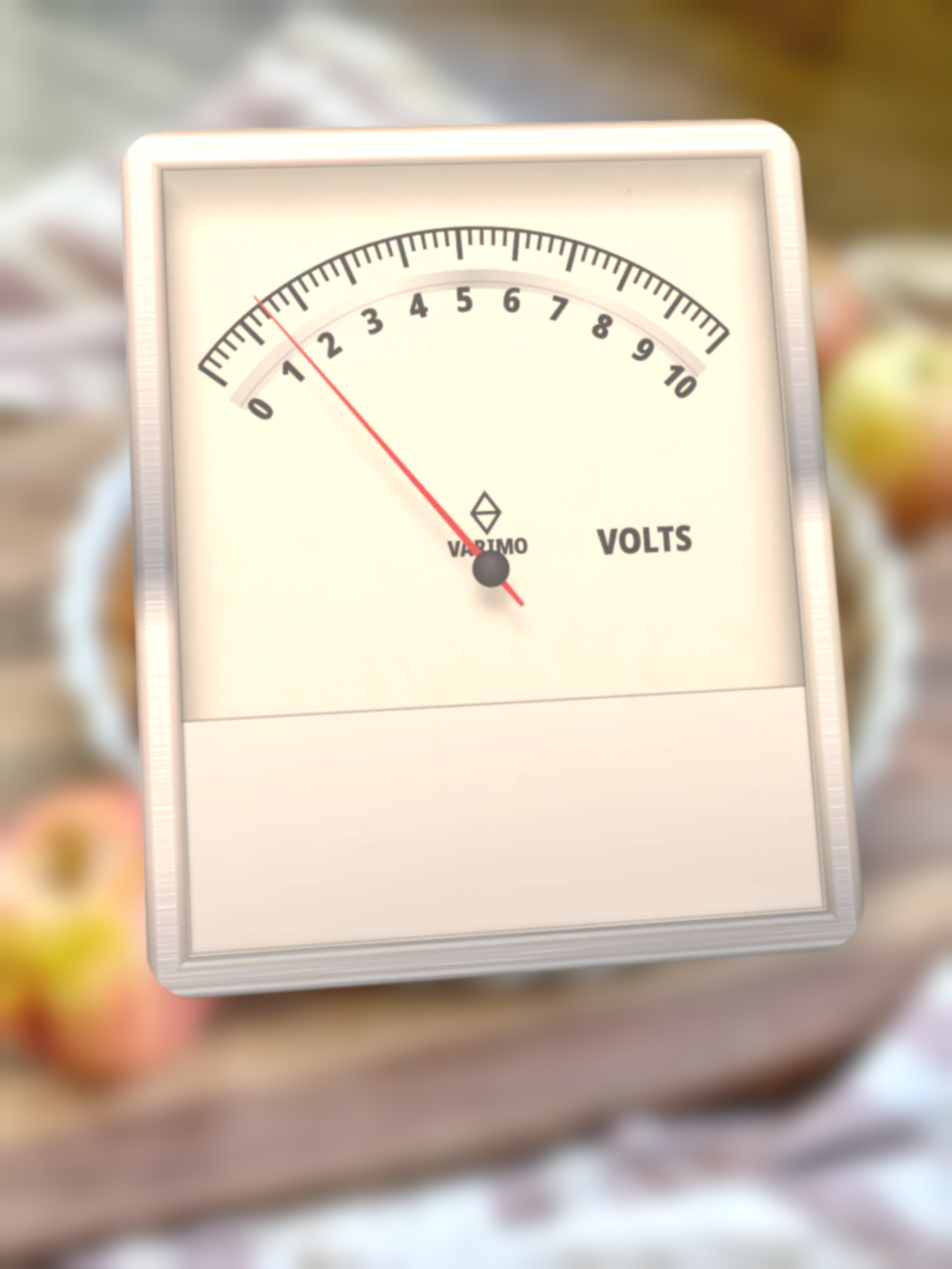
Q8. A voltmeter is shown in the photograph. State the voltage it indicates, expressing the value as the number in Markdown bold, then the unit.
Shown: **1.4** V
